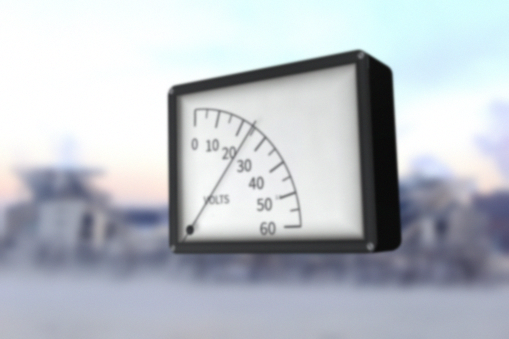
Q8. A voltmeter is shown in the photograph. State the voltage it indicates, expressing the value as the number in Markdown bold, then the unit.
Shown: **25** V
